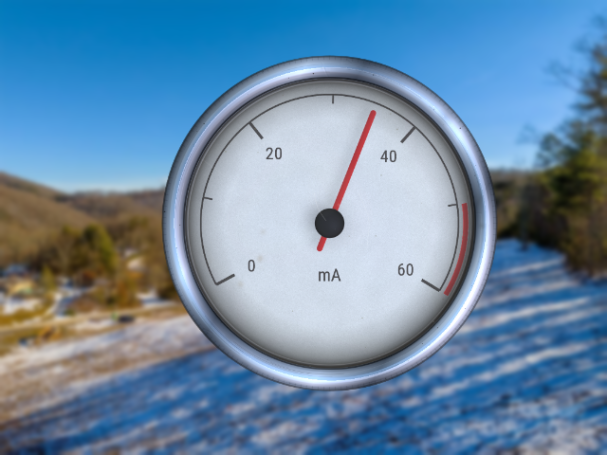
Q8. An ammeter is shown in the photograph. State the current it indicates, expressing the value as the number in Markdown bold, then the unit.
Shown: **35** mA
